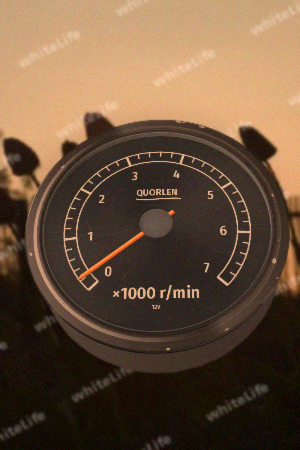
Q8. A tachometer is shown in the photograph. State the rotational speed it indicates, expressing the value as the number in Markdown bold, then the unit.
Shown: **200** rpm
